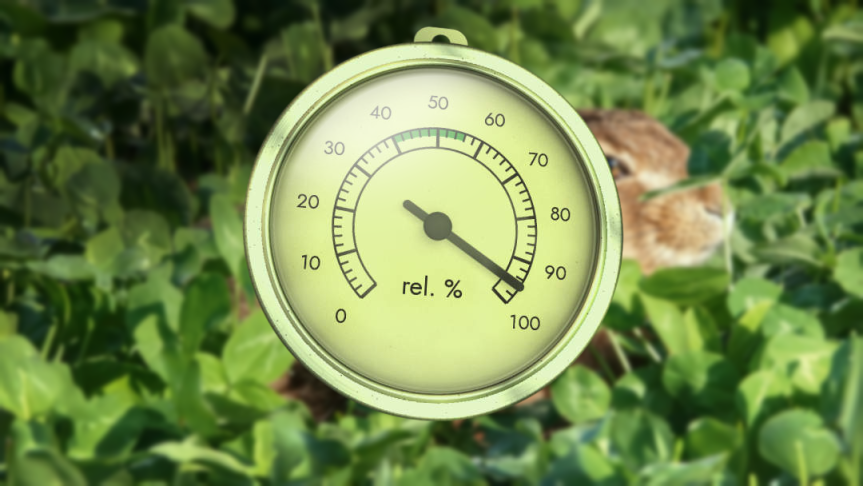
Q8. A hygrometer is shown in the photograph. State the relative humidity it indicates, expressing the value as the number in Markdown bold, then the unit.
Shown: **96** %
